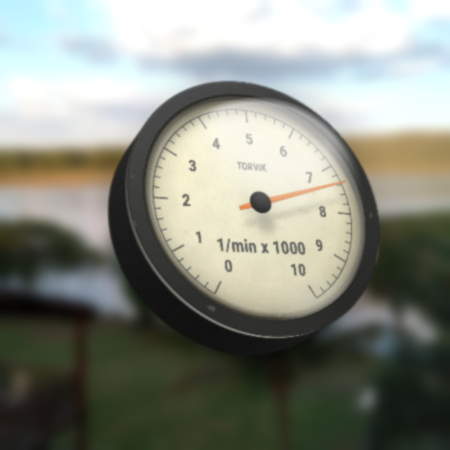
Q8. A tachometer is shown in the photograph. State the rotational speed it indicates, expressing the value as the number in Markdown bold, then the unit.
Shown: **7400** rpm
